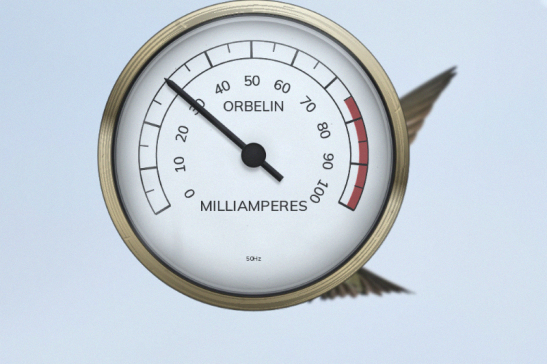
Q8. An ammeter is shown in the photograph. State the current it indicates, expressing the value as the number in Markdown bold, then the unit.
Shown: **30** mA
